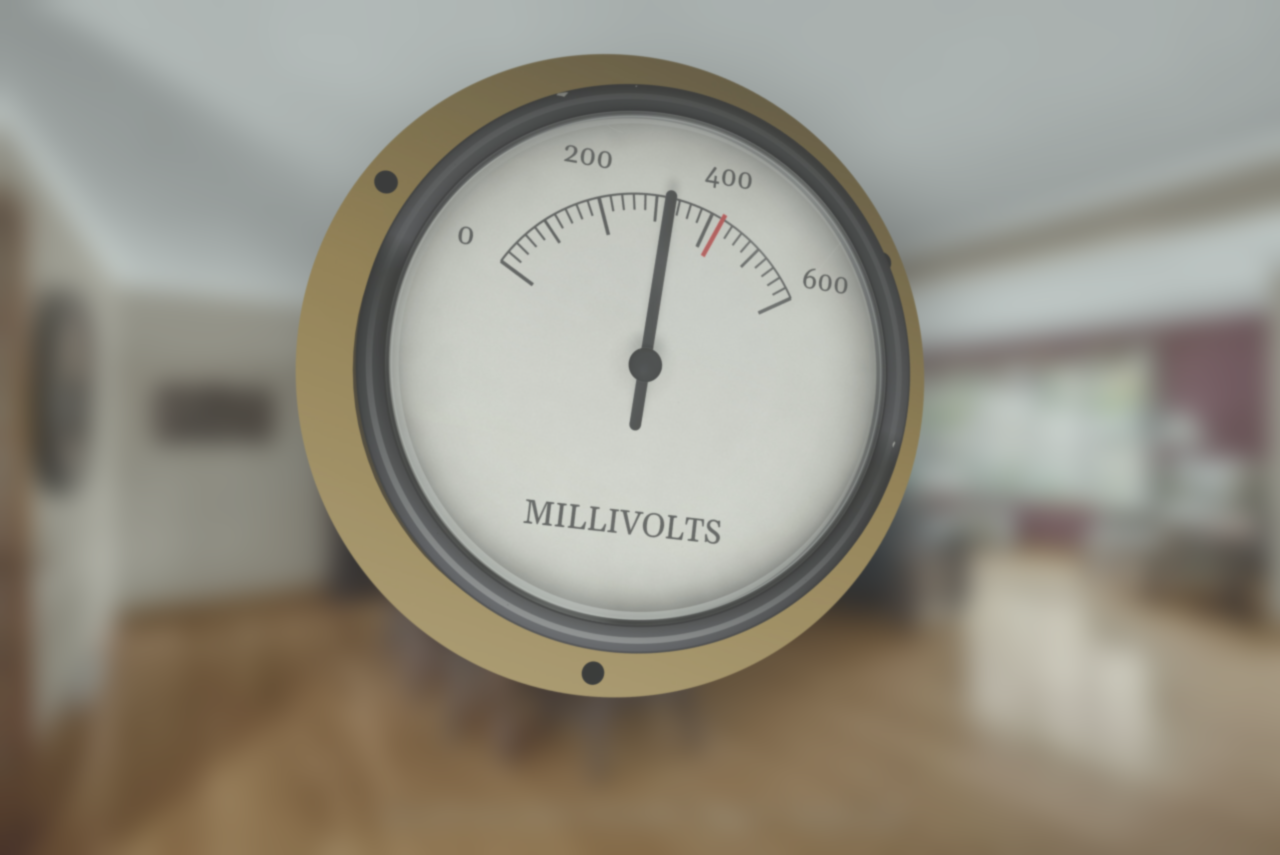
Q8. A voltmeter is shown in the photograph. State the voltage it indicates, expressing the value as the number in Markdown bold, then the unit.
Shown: **320** mV
